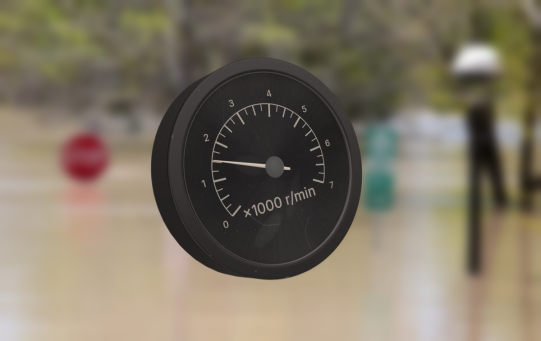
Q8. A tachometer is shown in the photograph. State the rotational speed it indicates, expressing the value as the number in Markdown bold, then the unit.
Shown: **1500** rpm
